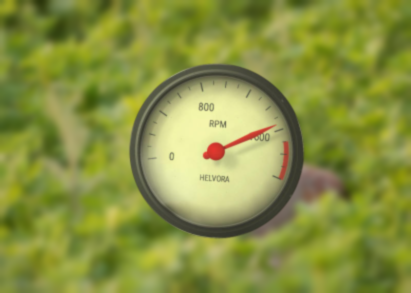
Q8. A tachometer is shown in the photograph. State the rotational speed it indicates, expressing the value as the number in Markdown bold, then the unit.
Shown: **1550** rpm
